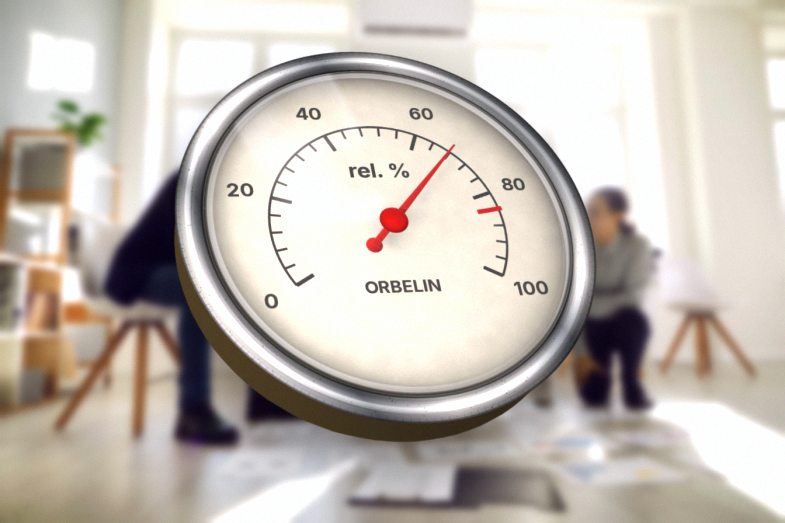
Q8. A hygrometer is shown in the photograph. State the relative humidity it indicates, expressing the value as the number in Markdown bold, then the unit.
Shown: **68** %
